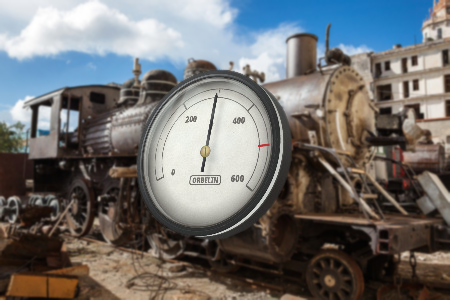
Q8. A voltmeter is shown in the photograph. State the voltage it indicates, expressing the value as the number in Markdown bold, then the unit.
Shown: **300** V
